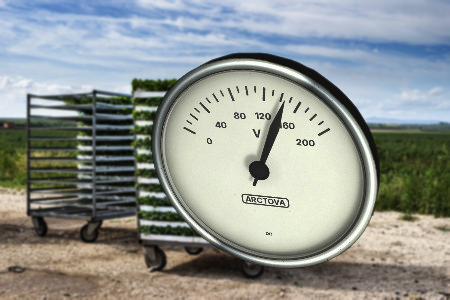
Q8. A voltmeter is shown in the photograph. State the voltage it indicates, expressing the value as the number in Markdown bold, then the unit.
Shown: **145** V
